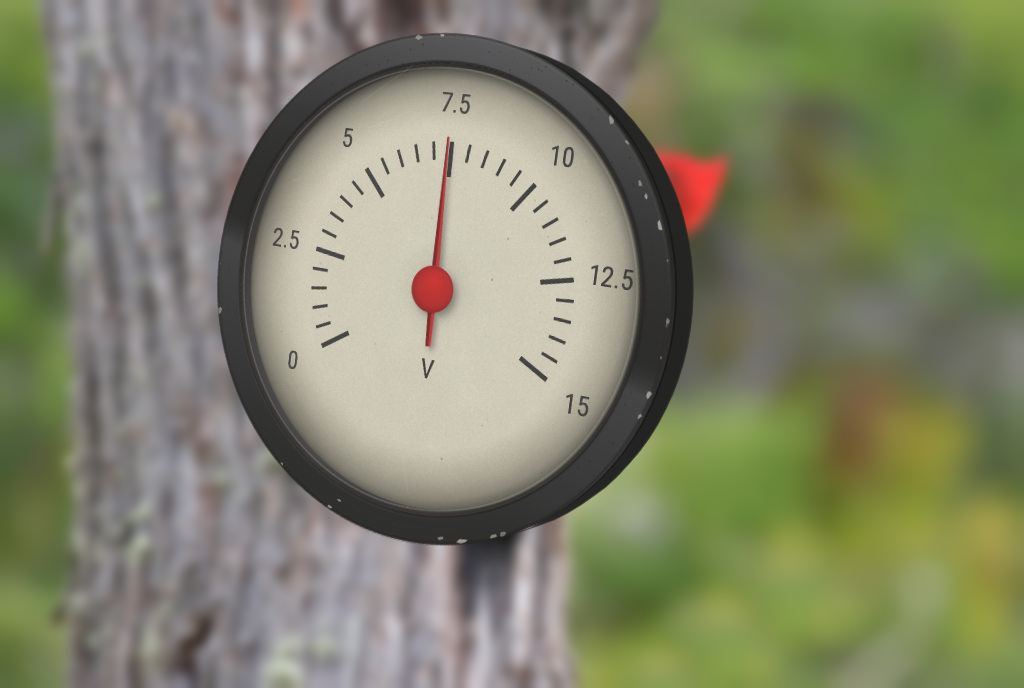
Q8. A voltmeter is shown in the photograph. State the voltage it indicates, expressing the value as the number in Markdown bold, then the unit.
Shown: **7.5** V
